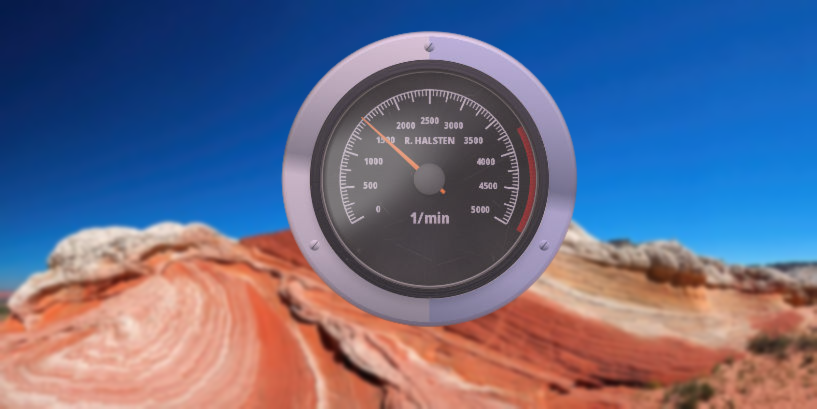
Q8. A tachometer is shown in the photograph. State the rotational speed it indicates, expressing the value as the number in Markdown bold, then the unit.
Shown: **1500** rpm
